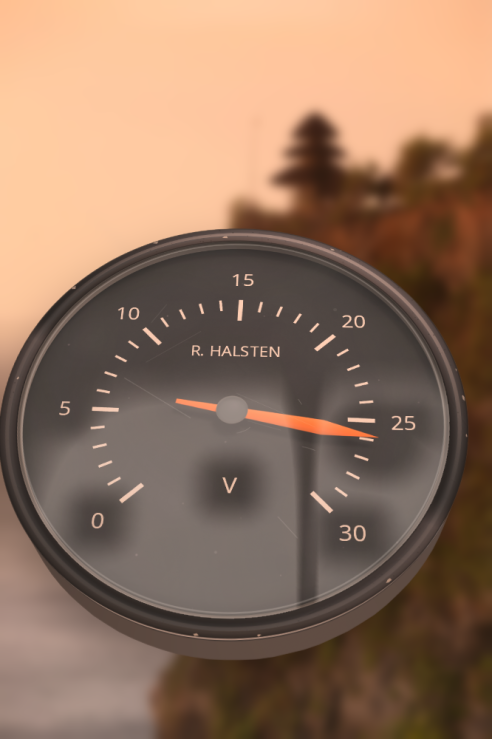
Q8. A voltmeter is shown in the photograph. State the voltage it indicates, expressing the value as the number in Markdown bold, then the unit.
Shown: **26** V
